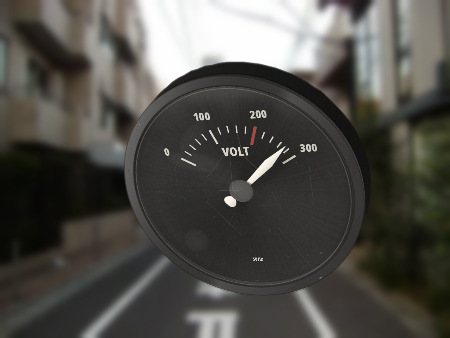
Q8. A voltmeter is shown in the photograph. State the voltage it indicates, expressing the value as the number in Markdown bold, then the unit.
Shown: **270** V
